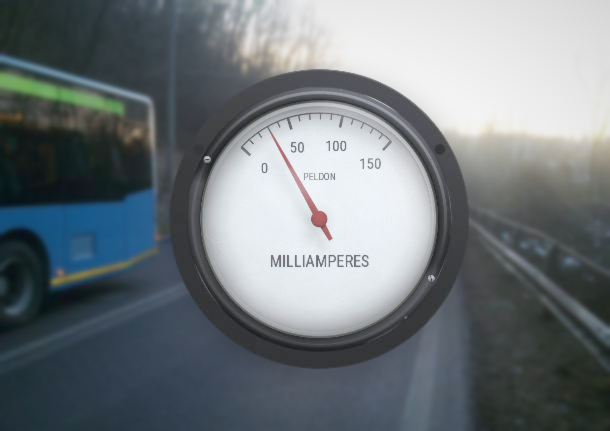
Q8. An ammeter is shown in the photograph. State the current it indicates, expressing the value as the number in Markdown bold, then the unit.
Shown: **30** mA
